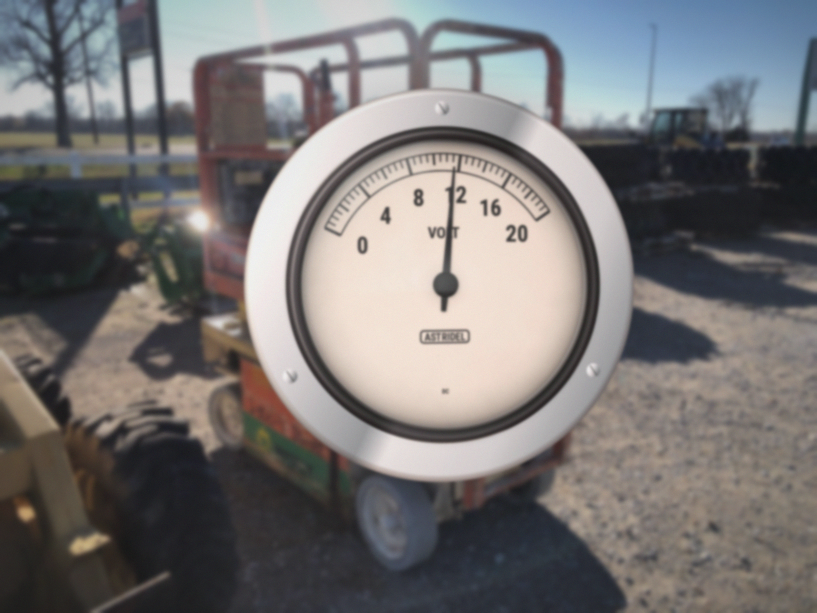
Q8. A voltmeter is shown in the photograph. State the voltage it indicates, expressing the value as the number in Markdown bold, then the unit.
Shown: **11.5** V
